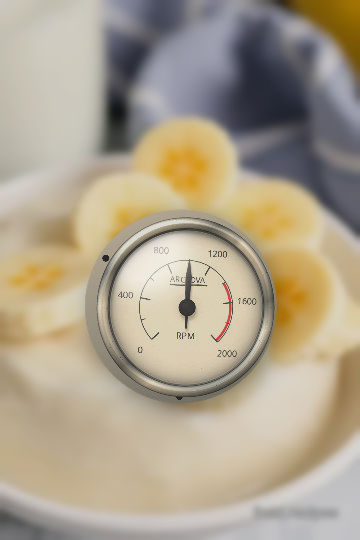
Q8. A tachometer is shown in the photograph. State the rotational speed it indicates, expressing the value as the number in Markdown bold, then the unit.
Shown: **1000** rpm
